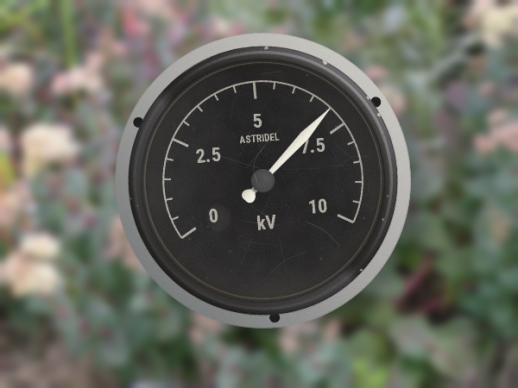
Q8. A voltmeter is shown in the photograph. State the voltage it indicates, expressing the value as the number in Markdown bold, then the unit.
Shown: **7** kV
